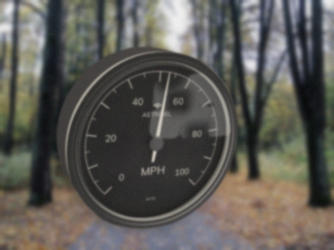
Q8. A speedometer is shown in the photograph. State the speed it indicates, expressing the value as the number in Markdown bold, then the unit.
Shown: **52.5** mph
